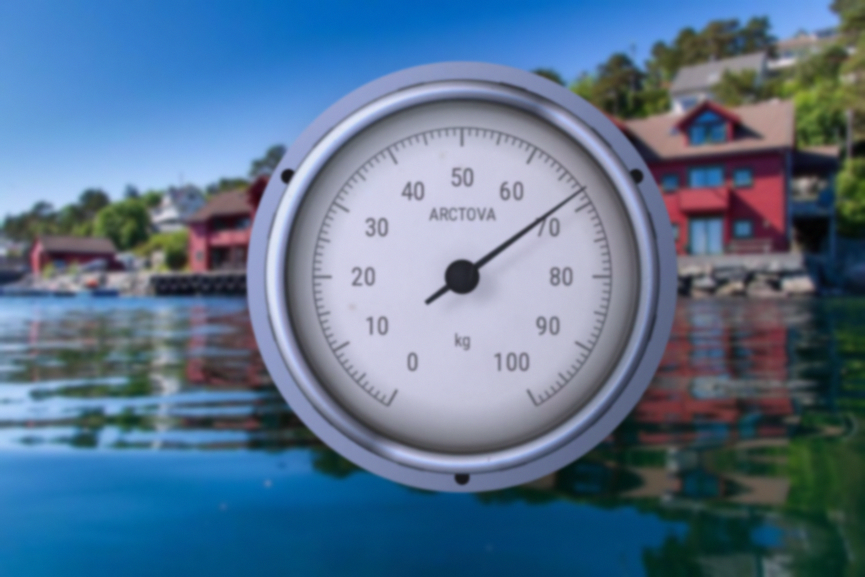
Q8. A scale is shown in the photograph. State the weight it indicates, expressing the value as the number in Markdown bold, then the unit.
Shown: **68** kg
